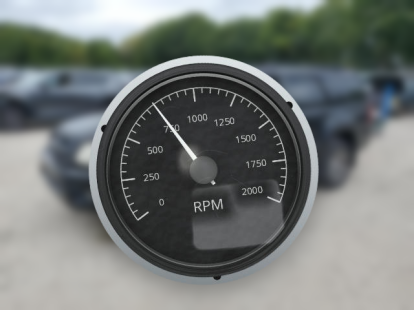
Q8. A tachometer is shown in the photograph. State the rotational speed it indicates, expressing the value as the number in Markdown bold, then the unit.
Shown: **750** rpm
